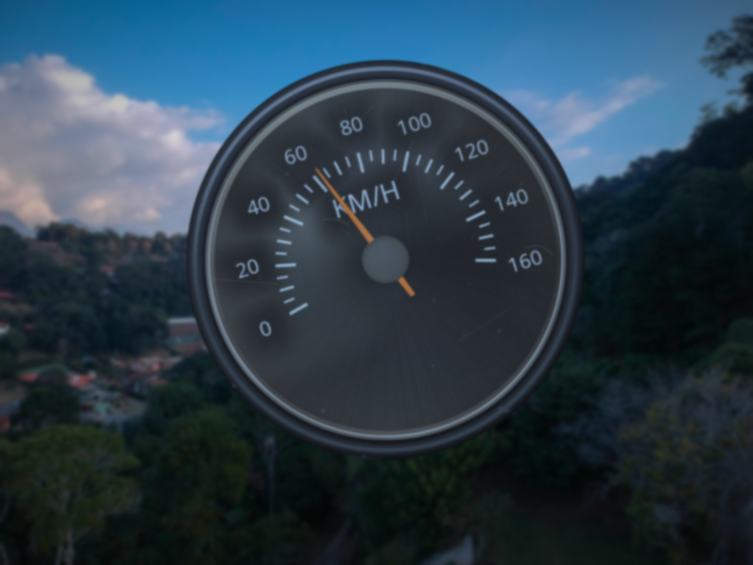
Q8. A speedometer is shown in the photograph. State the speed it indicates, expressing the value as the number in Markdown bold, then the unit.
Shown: **62.5** km/h
